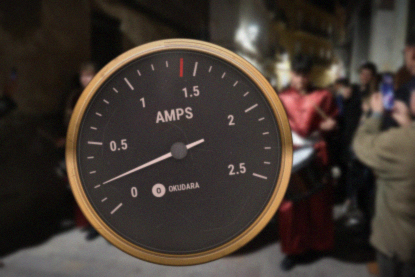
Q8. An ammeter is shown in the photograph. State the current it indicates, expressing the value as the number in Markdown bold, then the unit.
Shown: **0.2** A
